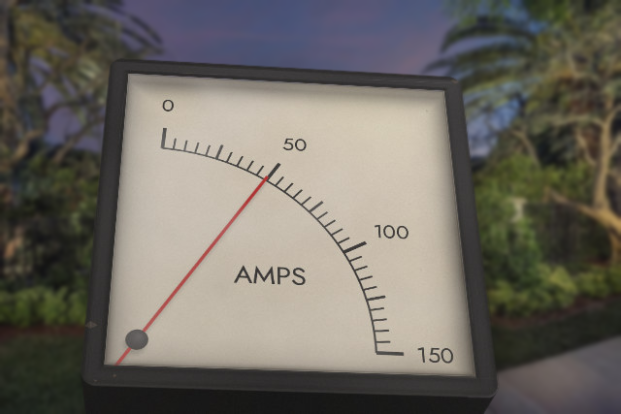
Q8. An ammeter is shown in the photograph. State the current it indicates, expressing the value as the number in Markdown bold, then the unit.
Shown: **50** A
